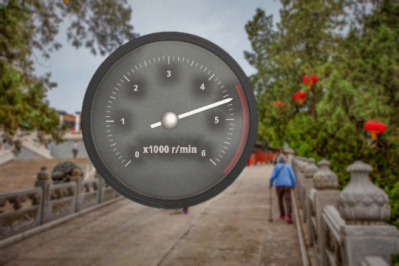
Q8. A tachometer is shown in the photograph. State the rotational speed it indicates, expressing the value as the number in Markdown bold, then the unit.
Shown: **4600** rpm
